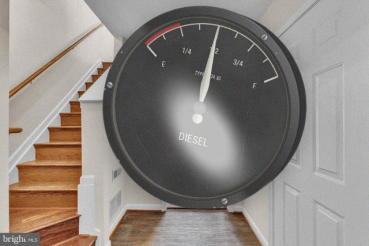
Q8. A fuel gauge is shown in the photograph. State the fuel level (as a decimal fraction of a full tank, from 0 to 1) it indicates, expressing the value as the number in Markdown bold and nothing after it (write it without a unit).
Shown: **0.5**
